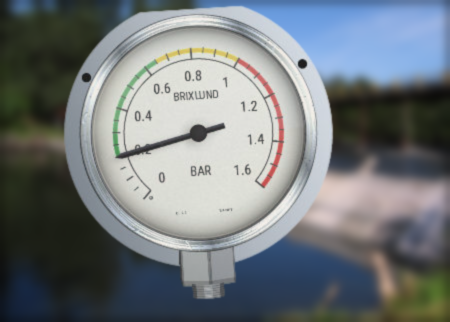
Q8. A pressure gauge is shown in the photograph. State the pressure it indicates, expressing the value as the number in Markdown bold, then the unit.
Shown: **0.2** bar
